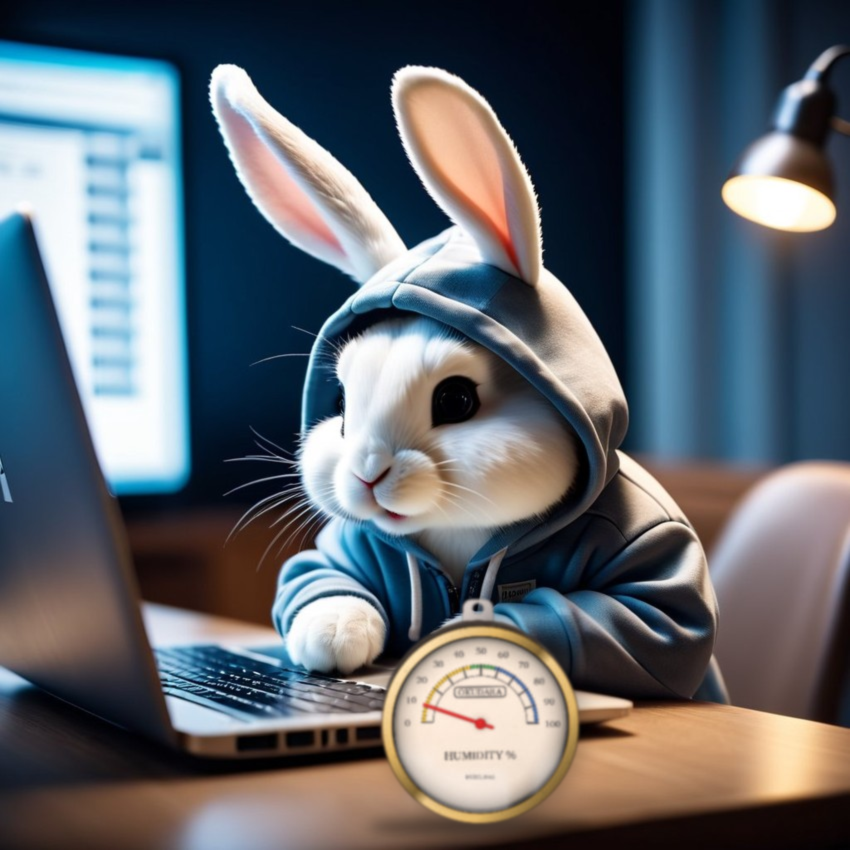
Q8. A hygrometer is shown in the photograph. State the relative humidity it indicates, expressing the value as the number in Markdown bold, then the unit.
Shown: **10** %
